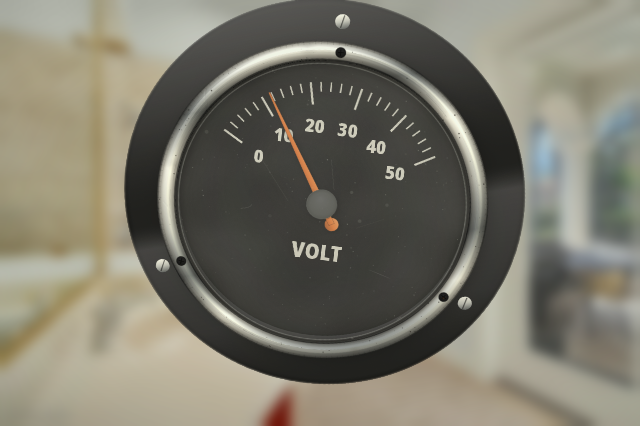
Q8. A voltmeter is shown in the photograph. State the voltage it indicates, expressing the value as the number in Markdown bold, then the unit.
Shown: **12** V
